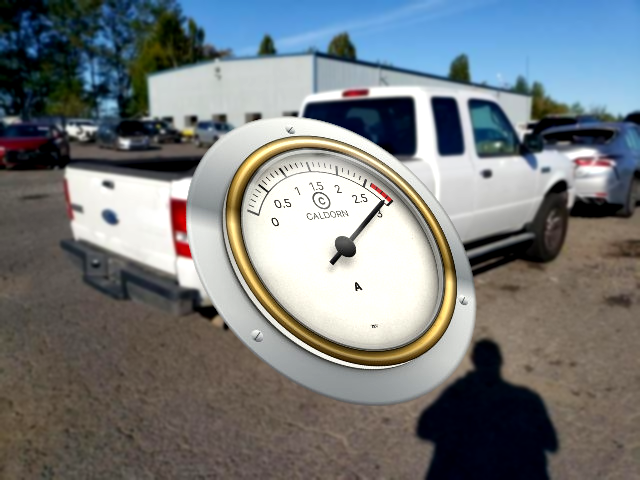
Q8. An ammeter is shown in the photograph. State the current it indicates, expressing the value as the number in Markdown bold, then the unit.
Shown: **2.9** A
